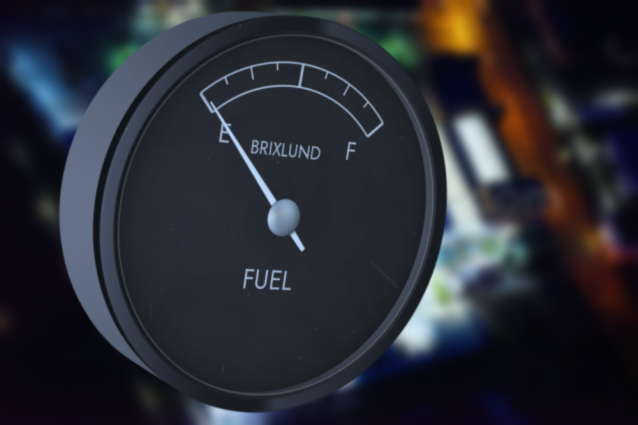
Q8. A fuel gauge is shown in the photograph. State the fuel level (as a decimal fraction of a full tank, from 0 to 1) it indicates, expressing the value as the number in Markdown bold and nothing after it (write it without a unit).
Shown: **0**
